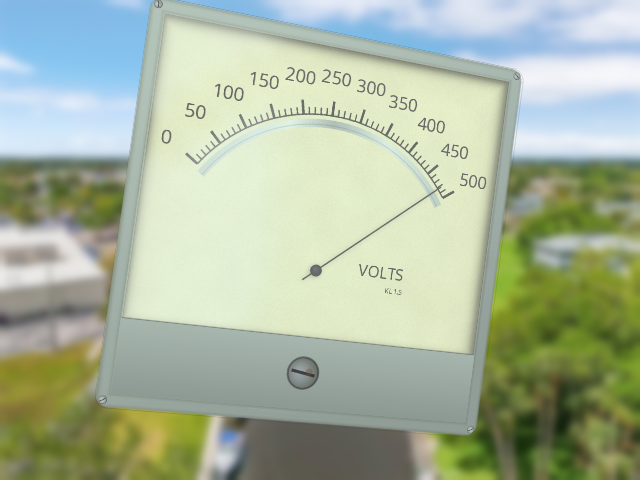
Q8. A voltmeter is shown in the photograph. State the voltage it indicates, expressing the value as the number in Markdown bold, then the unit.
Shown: **480** V
